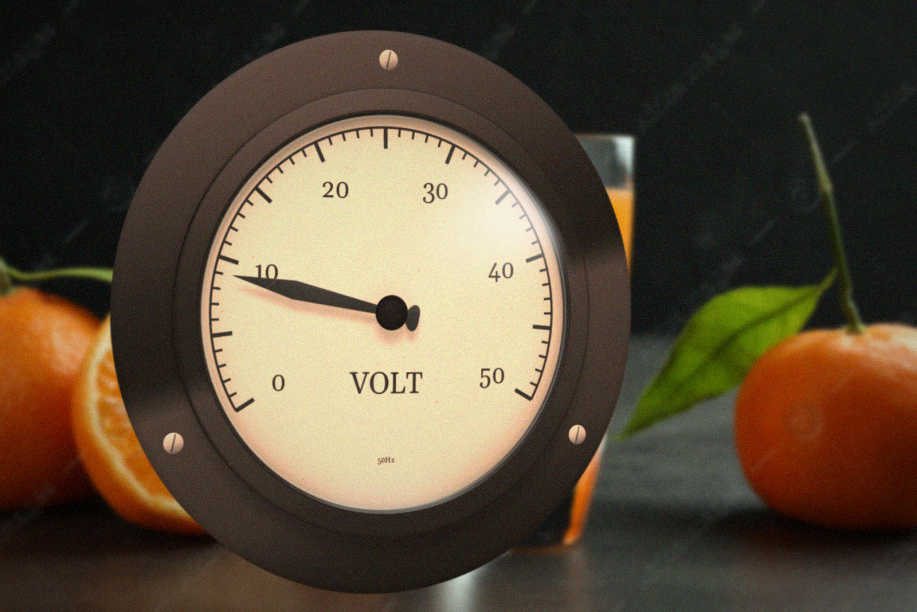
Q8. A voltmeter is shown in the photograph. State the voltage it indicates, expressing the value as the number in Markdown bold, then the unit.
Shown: **9** V
